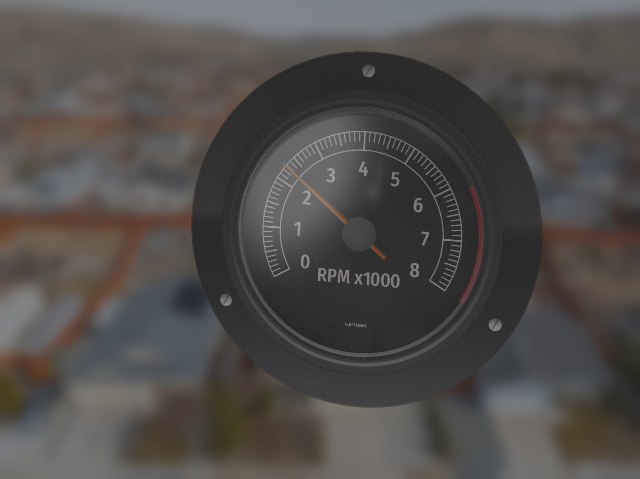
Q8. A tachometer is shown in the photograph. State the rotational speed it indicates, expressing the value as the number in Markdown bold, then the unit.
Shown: **2300** rpm
